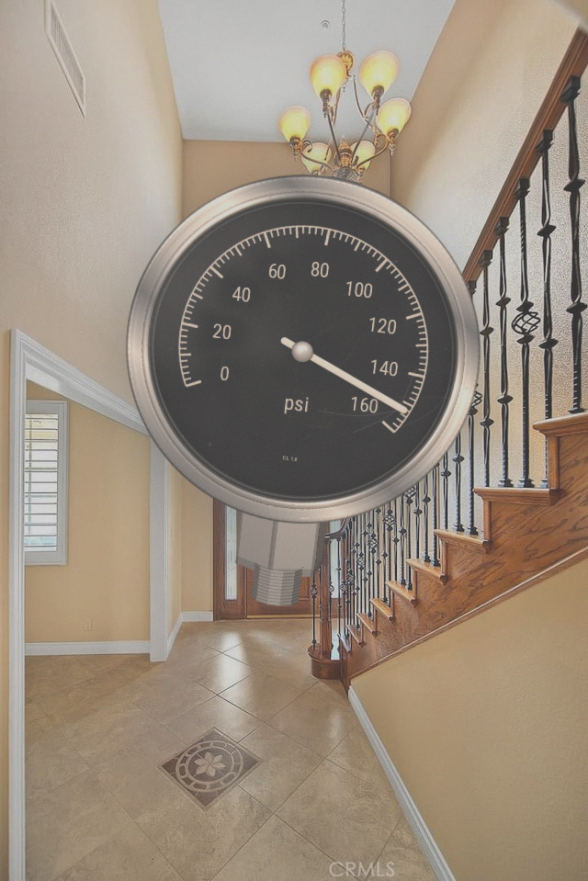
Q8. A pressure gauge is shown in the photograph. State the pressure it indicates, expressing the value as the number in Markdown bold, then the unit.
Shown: **152** psi
